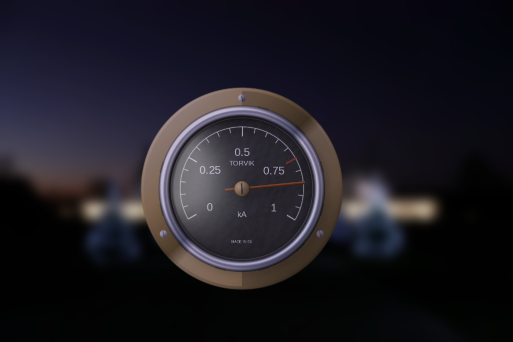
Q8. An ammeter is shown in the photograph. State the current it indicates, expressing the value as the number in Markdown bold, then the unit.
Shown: **0.85** kA
